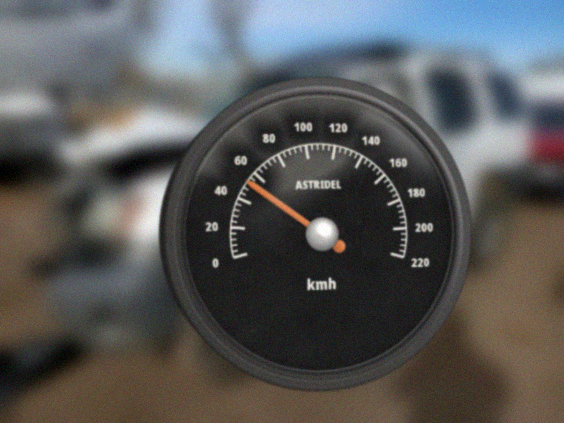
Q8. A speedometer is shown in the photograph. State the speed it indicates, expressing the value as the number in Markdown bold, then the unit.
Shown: **52** km/h
